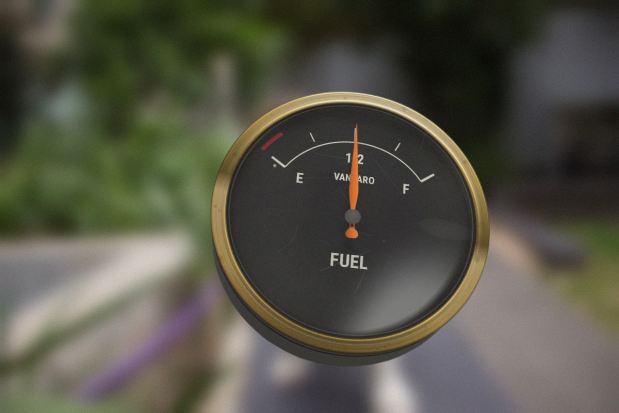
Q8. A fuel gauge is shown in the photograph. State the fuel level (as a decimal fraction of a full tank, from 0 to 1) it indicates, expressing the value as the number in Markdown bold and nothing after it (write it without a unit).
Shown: **0.5**
